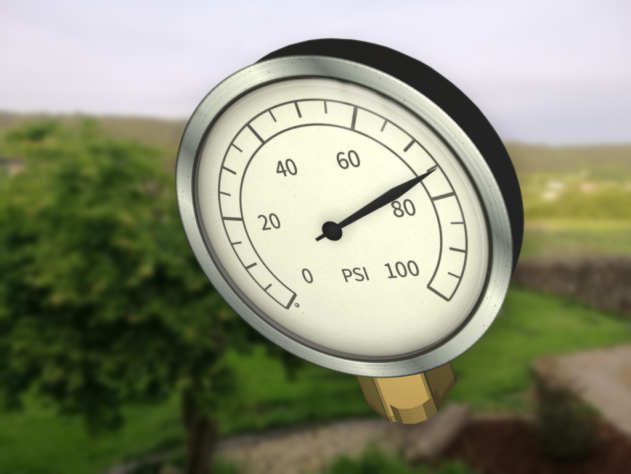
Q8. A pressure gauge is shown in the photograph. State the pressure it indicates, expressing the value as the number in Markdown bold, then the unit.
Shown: **75** psi
